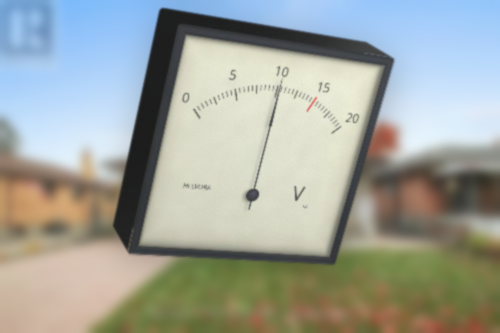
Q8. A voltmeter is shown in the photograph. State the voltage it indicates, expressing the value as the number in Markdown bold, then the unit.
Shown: **10** V
